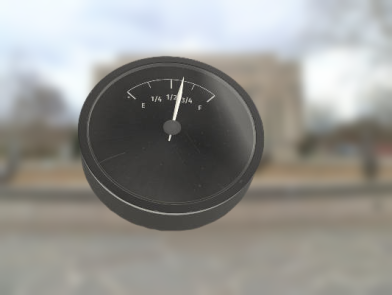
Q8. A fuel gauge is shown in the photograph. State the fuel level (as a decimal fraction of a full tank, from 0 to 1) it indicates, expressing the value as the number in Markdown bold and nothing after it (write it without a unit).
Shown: **0.625**
